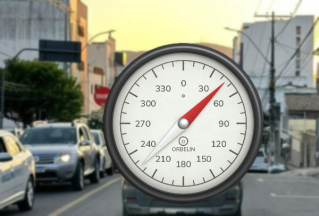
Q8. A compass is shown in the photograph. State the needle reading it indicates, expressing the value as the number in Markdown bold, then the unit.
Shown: **45** °
